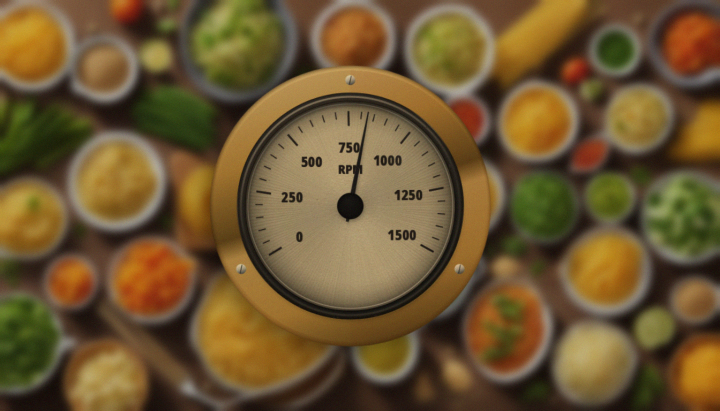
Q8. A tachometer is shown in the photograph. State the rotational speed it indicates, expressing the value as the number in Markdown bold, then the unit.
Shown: **825** rpm
